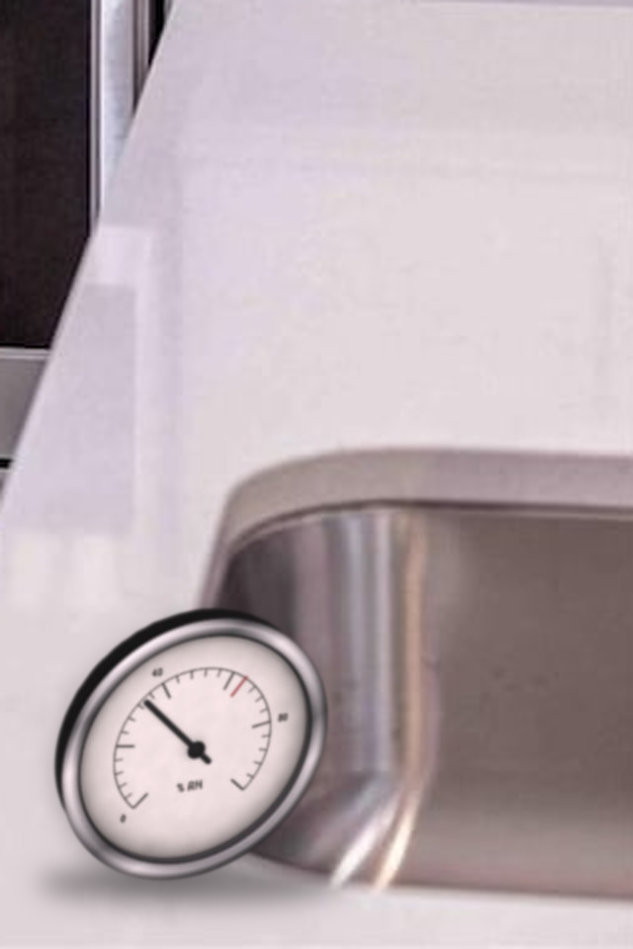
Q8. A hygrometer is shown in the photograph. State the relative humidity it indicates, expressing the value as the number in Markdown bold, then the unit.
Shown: **34** %
